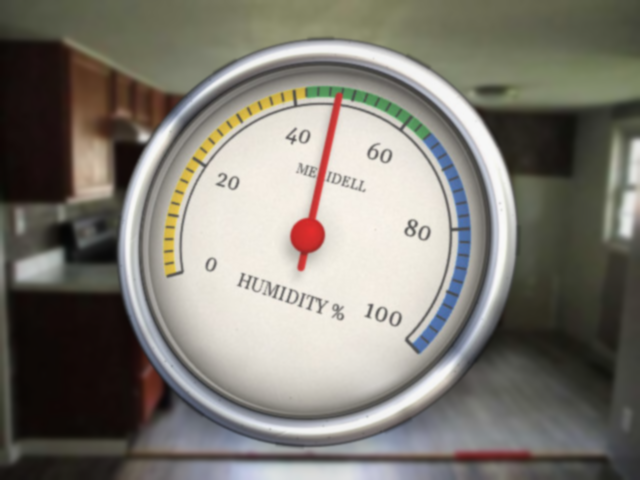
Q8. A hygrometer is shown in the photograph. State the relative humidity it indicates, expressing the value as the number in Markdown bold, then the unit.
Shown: **48** %
